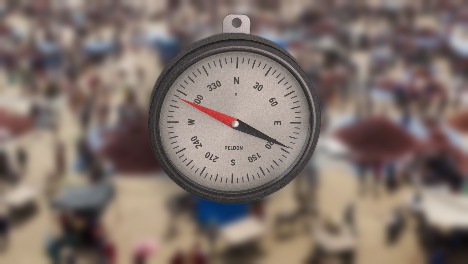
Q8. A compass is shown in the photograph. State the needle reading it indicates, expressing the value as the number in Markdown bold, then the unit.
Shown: **295** °
